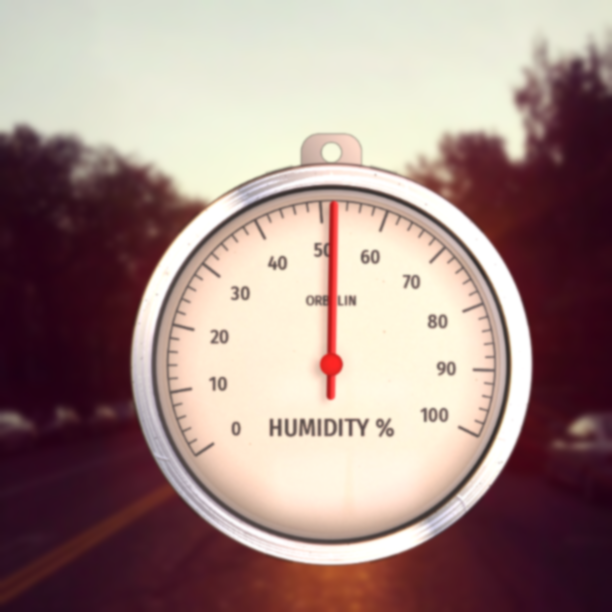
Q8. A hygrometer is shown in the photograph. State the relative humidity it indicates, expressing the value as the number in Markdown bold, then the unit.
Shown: **52** %
